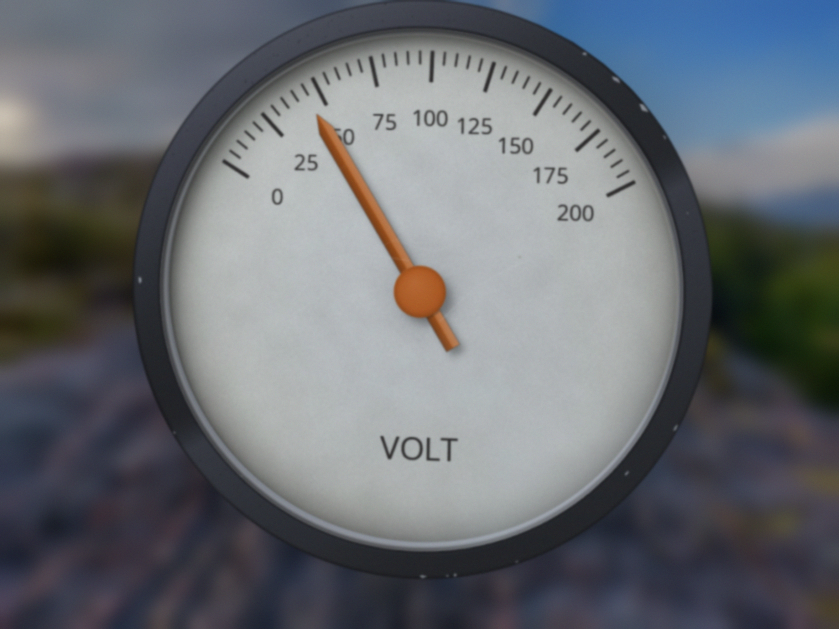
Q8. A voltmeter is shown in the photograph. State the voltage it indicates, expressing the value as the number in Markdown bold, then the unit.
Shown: **45** V
